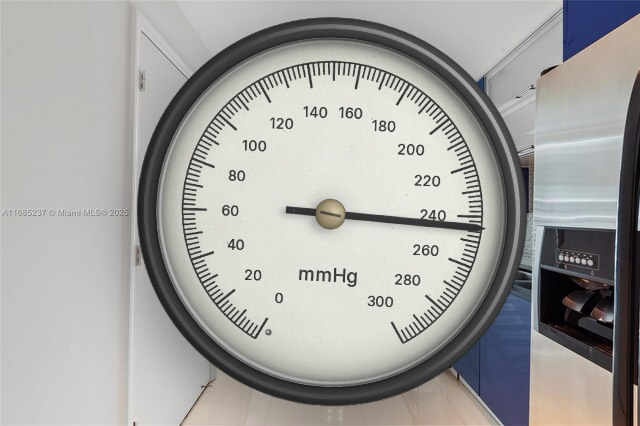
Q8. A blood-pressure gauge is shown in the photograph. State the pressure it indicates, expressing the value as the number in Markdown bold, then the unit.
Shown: **244** mmHg
